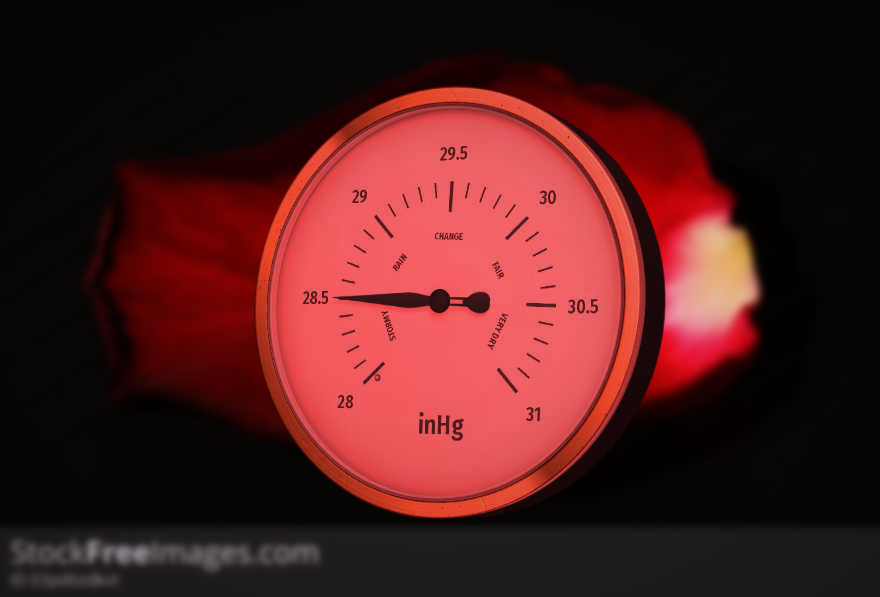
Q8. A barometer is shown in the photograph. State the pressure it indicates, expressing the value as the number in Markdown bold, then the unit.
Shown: **28.5** inHg
